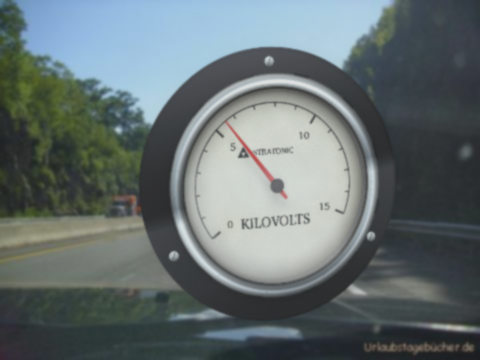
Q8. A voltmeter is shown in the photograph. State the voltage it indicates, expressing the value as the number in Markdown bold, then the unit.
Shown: **5.5** kV
